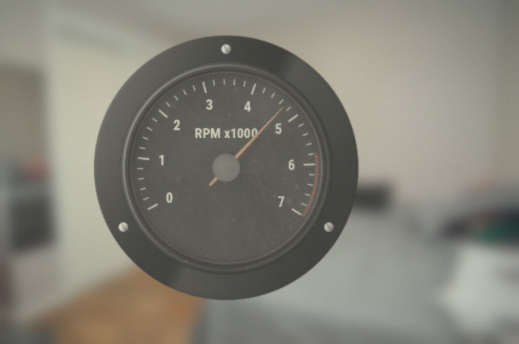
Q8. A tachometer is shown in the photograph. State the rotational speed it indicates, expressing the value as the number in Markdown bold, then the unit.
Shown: **4700** rpm
